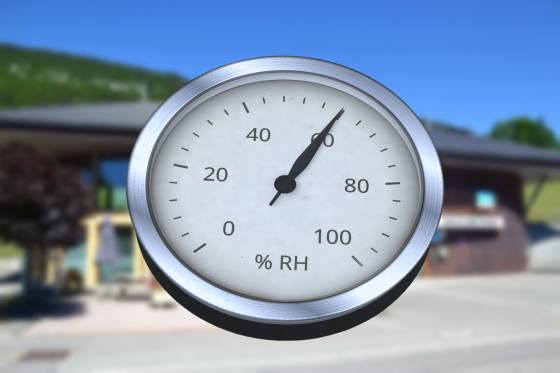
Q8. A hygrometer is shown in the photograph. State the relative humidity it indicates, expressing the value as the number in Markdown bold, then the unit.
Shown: **60** %
